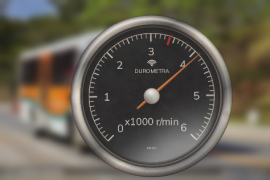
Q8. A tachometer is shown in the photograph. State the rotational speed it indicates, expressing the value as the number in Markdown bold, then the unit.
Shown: **4100** rpm
